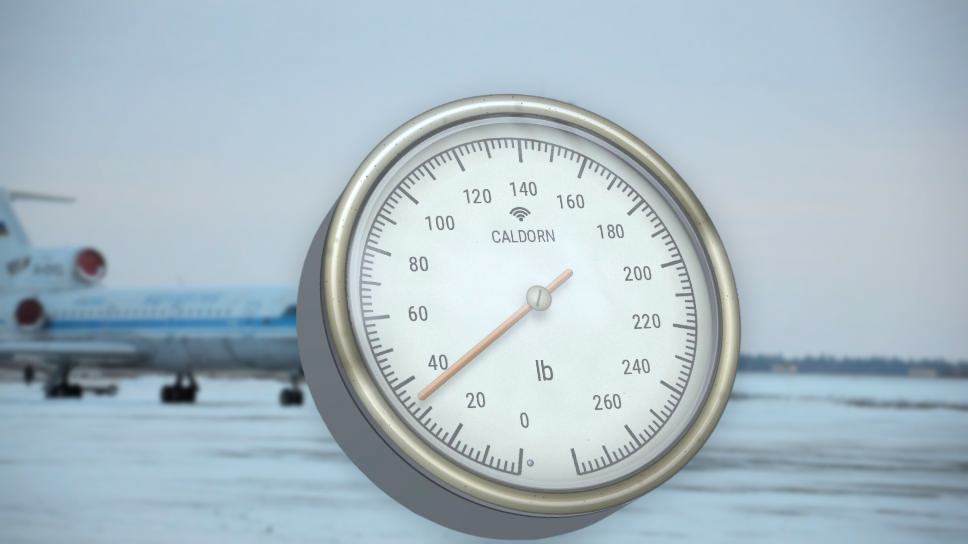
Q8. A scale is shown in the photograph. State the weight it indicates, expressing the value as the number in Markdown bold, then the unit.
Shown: **34** lb
